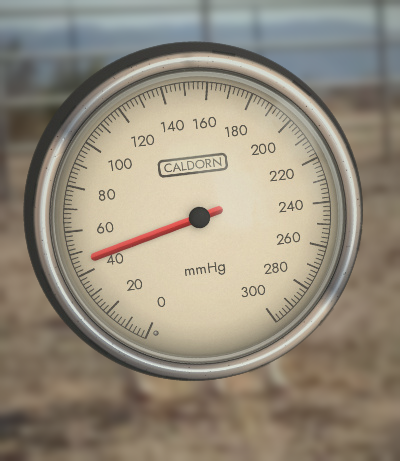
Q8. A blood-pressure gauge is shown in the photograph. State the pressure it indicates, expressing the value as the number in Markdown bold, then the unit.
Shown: **46** mmHg
